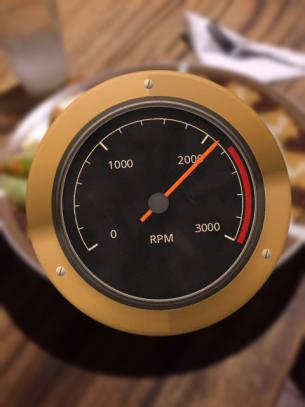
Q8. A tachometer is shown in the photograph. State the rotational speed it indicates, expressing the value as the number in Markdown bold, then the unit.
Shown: **2100** rpm
